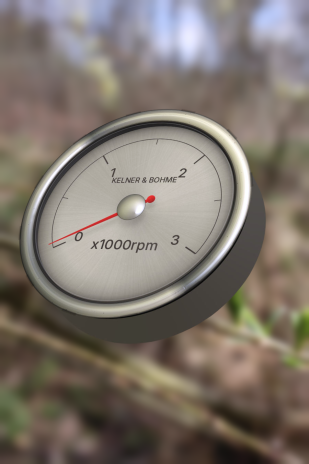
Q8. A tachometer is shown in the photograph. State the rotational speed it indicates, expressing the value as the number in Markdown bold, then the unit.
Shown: **0** rpm
